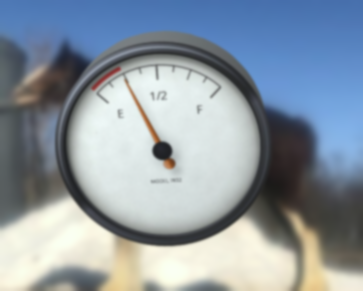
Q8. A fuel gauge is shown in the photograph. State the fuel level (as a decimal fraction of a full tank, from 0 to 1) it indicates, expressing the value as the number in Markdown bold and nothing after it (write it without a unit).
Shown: **0.25**
